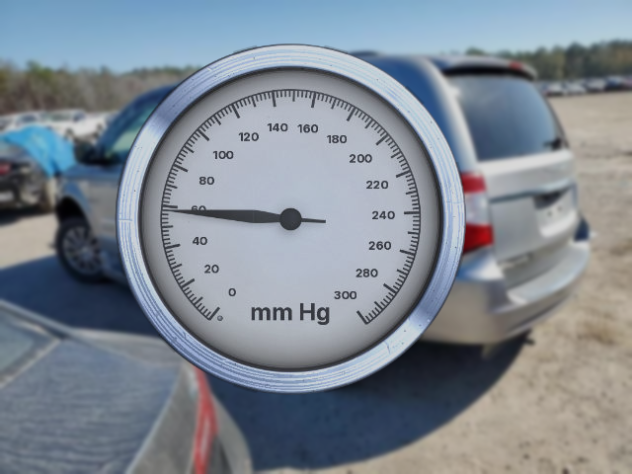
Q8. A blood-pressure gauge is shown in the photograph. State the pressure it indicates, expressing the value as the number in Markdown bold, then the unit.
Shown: **58** mmHg
